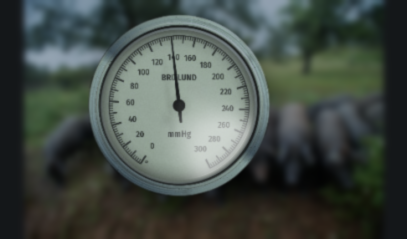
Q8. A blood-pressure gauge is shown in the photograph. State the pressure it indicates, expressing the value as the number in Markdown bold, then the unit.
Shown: **140** mmHg
